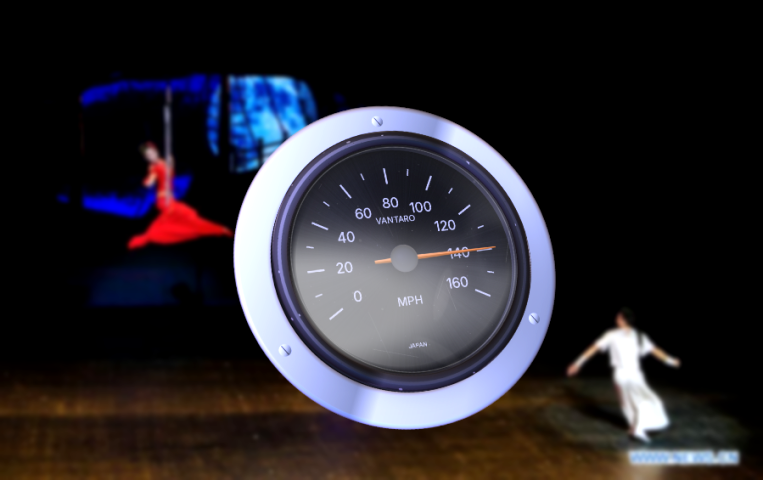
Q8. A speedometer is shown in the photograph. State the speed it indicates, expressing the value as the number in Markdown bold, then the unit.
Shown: **140** mph
